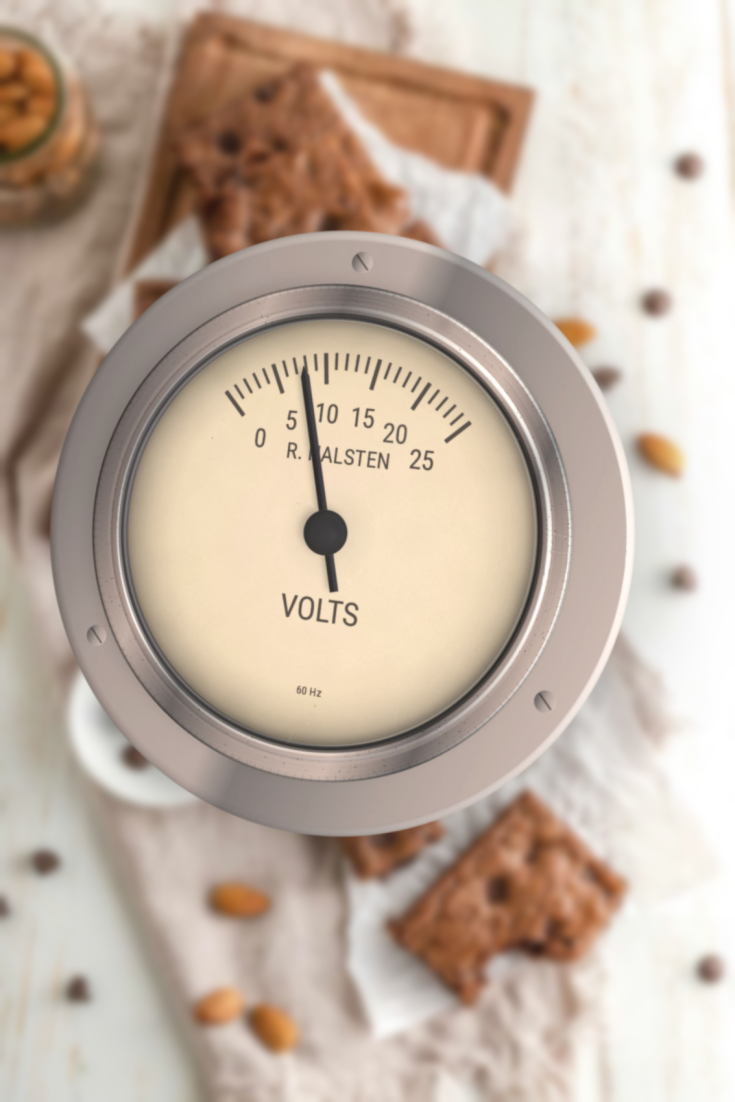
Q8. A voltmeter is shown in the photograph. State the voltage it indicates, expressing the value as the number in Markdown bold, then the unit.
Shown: **8** V
